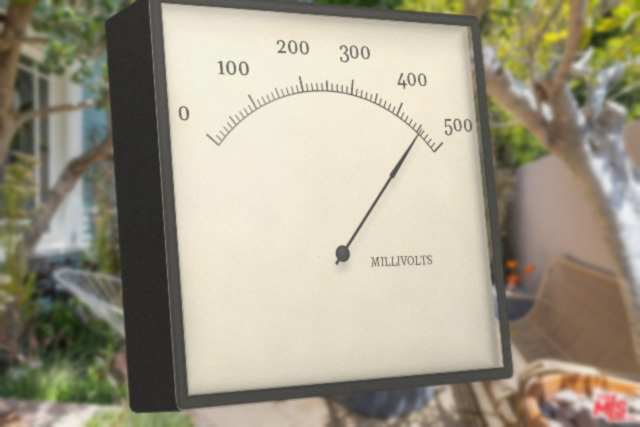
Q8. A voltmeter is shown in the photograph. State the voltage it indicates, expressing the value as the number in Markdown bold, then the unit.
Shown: **450** mV
